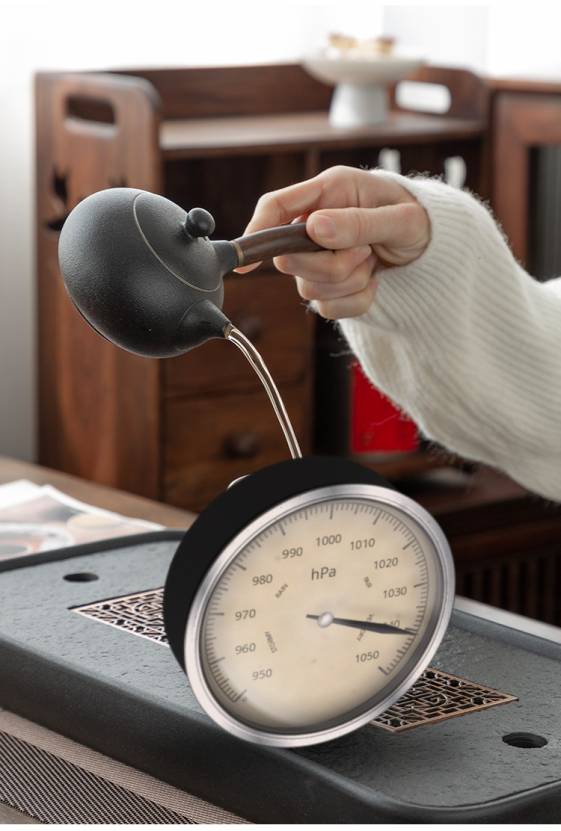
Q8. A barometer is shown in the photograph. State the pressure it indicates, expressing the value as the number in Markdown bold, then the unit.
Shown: **1040** hPa
